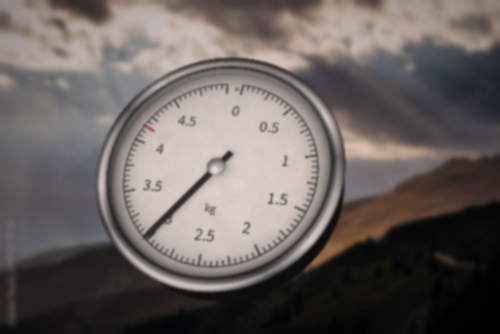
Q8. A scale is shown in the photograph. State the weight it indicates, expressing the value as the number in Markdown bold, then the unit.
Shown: **3** kg
